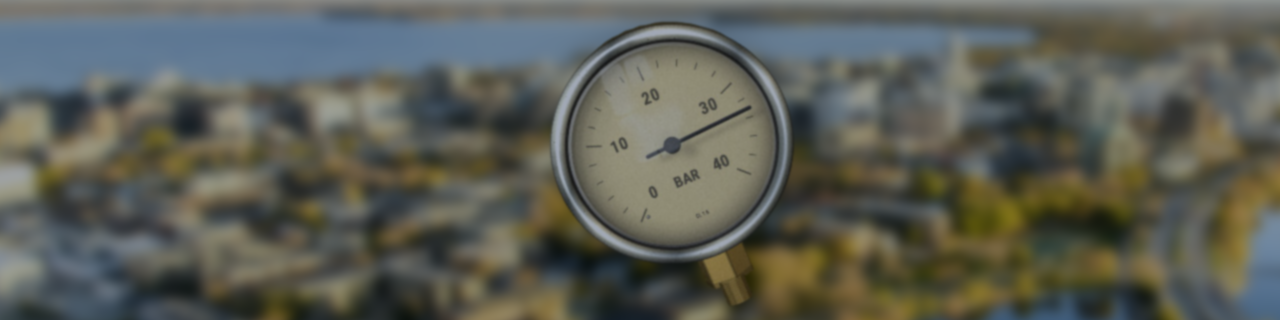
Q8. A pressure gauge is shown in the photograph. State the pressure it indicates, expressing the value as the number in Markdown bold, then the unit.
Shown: **33** bar
